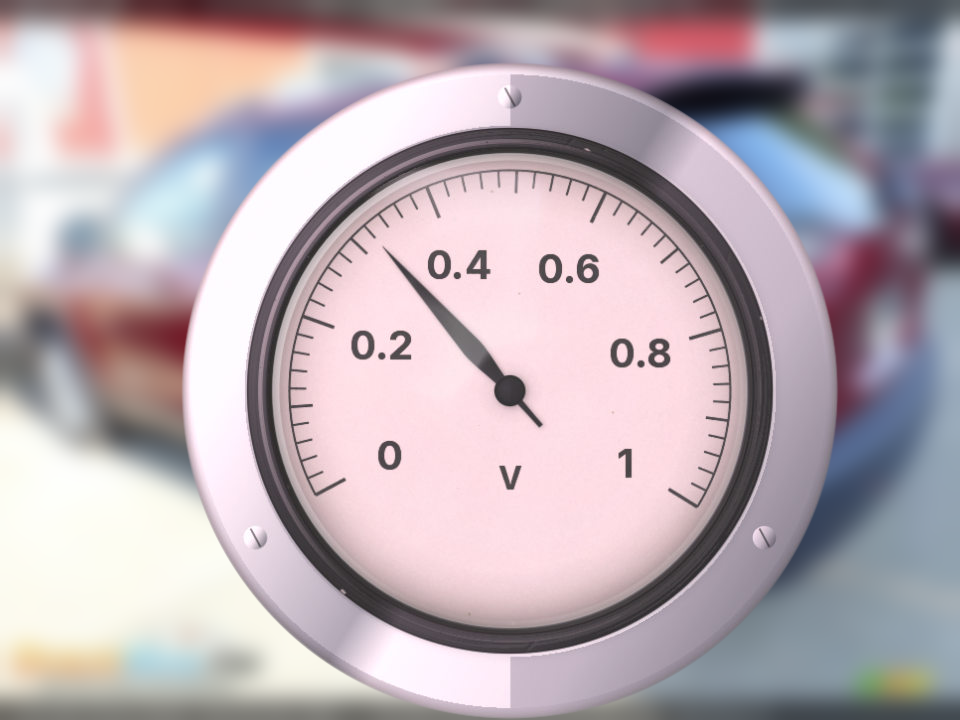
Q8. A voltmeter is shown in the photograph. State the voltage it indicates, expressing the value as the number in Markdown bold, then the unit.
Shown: **0.32** V
